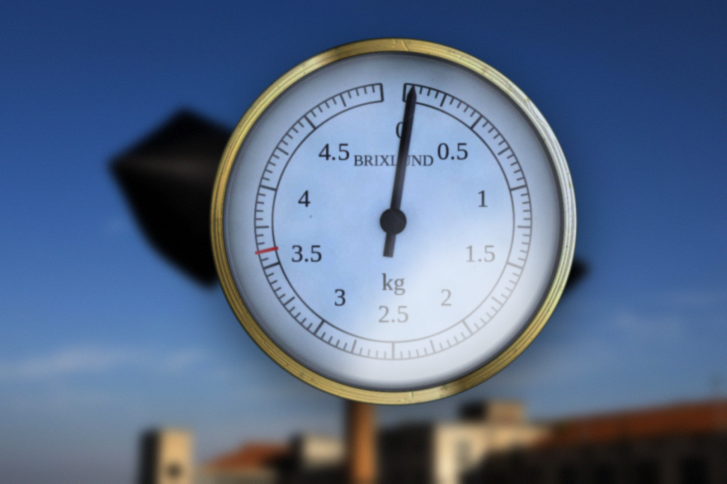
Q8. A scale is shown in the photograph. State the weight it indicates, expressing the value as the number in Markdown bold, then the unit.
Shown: **0.05** kg
